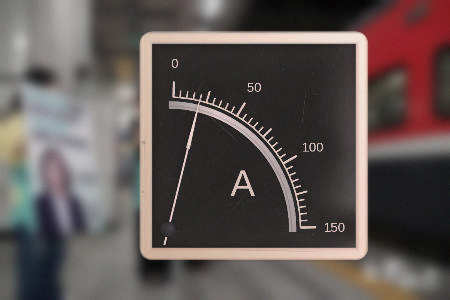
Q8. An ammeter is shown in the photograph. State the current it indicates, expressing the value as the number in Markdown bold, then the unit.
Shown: **20** A
